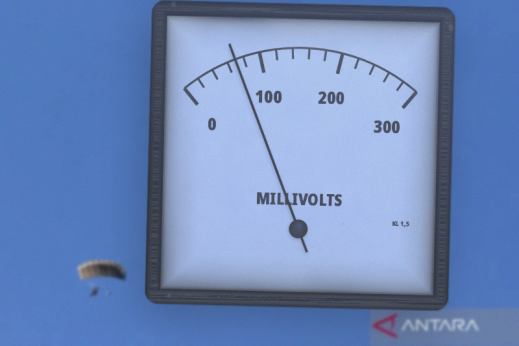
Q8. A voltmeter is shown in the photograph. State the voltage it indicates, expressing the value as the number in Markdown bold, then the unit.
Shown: **70** mV
